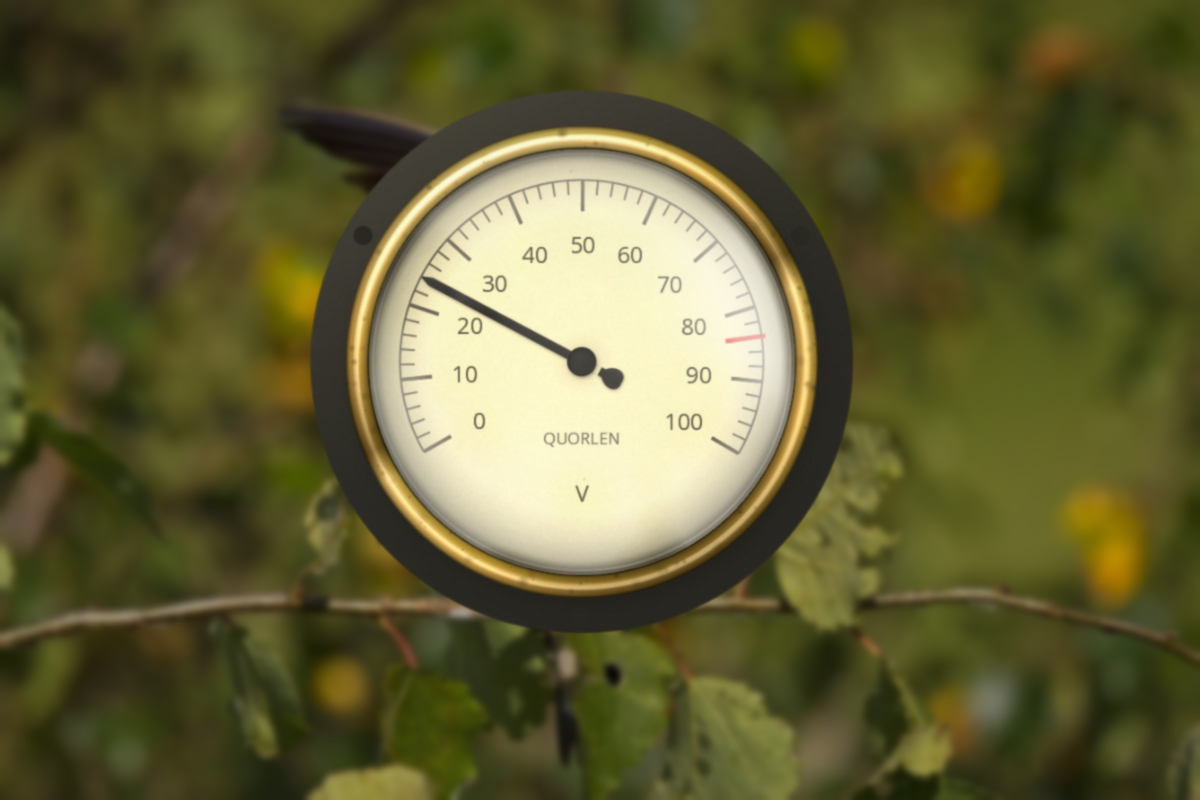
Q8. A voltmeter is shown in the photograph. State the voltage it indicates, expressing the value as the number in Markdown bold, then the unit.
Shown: **24** V
